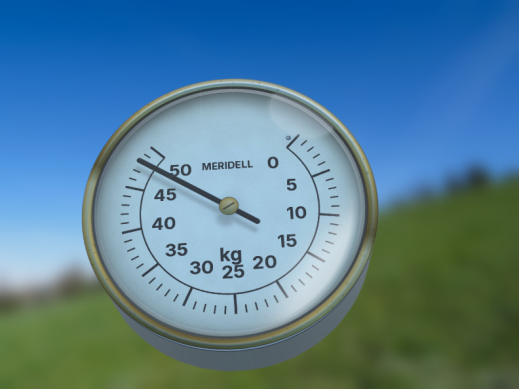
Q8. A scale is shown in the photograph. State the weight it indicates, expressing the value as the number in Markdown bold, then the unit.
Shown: **48** kg
